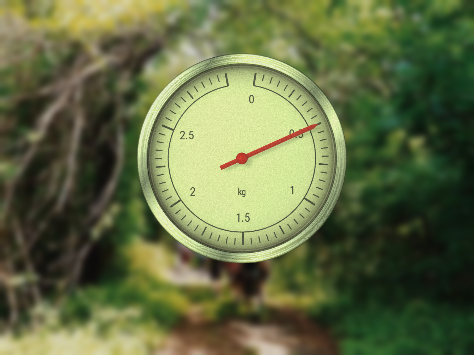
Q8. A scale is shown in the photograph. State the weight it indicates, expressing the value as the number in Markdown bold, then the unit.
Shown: **0.5** kg
